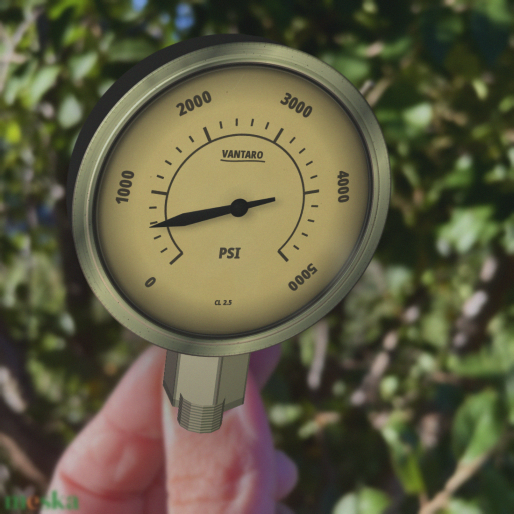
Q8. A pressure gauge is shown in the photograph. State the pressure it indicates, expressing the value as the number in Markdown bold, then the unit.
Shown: **600** psi
